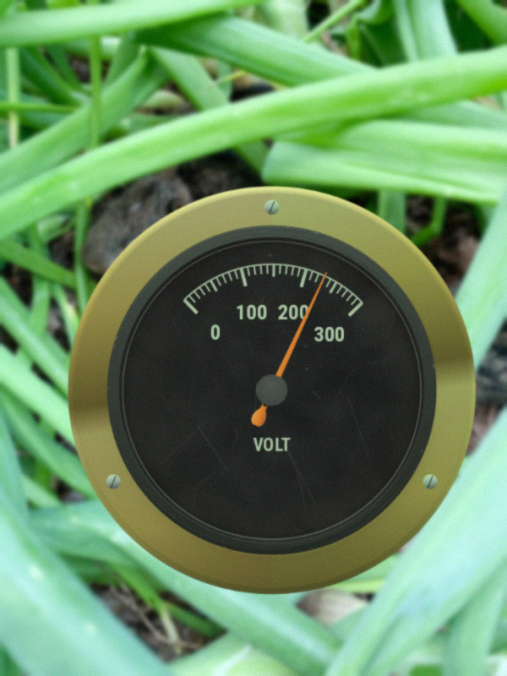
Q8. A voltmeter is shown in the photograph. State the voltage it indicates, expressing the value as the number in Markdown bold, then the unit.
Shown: **230** V
